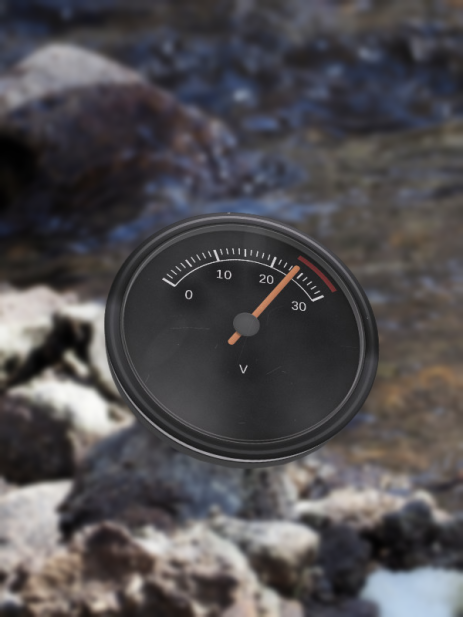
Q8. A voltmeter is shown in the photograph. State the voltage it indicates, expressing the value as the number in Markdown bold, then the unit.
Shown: **24** V
